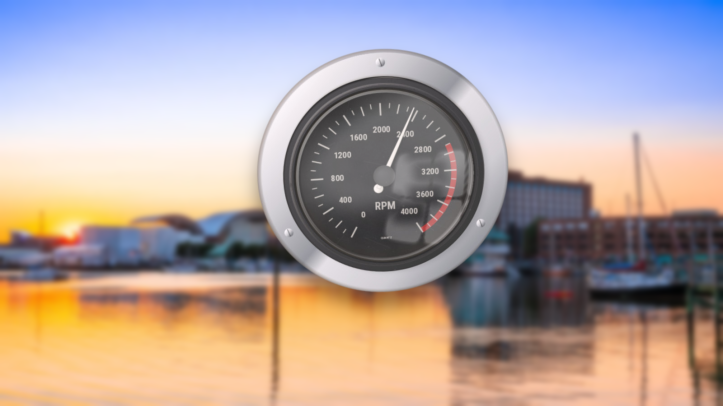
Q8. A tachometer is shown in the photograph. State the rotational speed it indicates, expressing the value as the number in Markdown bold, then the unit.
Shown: **2350** rpm
